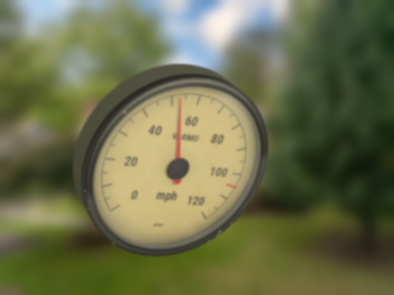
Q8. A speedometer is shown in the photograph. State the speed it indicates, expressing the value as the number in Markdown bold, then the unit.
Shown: **52.5** mph
